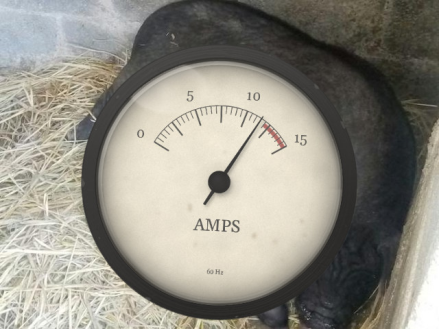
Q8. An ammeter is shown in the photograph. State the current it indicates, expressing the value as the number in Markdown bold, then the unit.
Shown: **11.5** A
